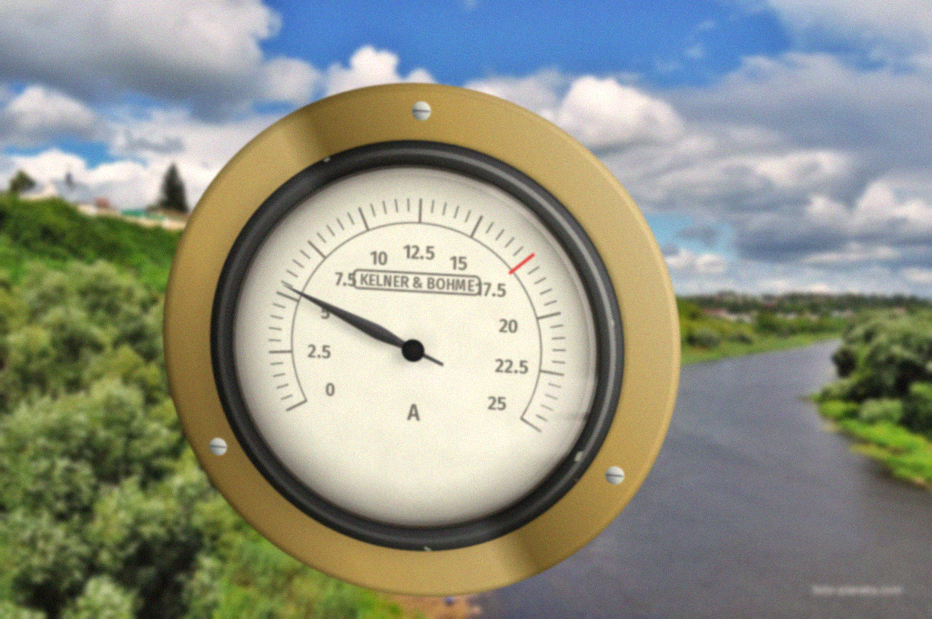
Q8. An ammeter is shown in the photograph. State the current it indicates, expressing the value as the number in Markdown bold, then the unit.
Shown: **5.5** A
